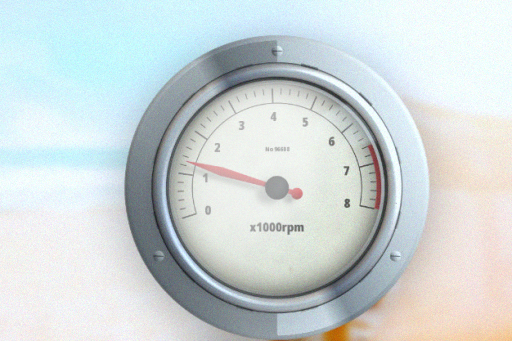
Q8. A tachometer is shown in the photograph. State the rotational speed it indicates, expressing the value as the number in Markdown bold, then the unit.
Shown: **1300** rpm
